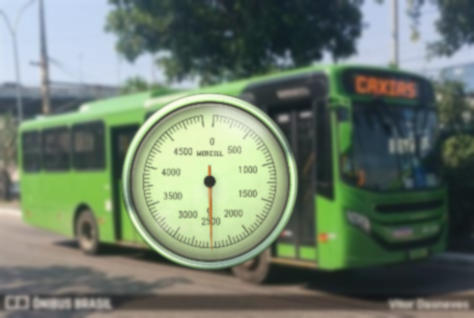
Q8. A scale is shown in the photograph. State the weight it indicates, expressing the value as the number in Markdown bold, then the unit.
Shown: **2500** g
